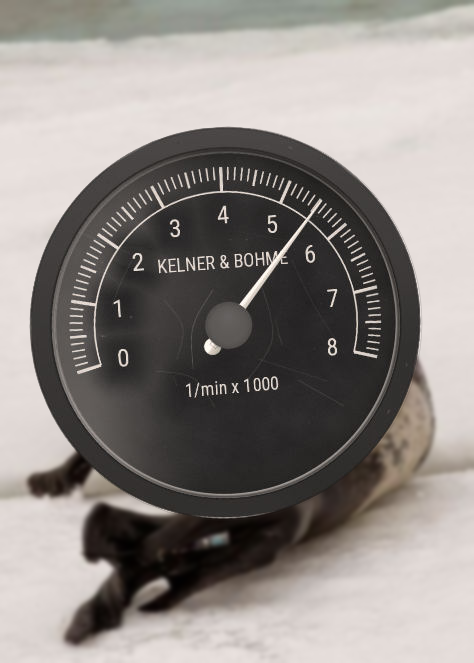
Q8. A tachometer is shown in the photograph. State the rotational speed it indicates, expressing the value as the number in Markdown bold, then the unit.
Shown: **5500** rpm
